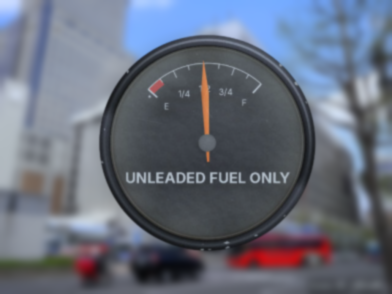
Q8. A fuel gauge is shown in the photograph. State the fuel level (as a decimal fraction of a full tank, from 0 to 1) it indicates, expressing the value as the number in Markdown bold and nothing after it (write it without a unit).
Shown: **0.5**
